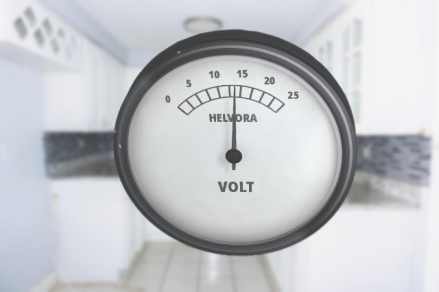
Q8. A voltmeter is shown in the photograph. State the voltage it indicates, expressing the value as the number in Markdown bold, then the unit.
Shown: **13.75** V
